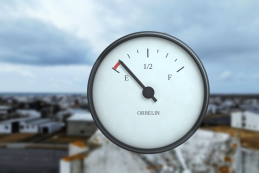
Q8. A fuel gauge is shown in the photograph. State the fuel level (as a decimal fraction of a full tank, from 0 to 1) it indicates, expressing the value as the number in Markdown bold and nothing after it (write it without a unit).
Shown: **0.125**
